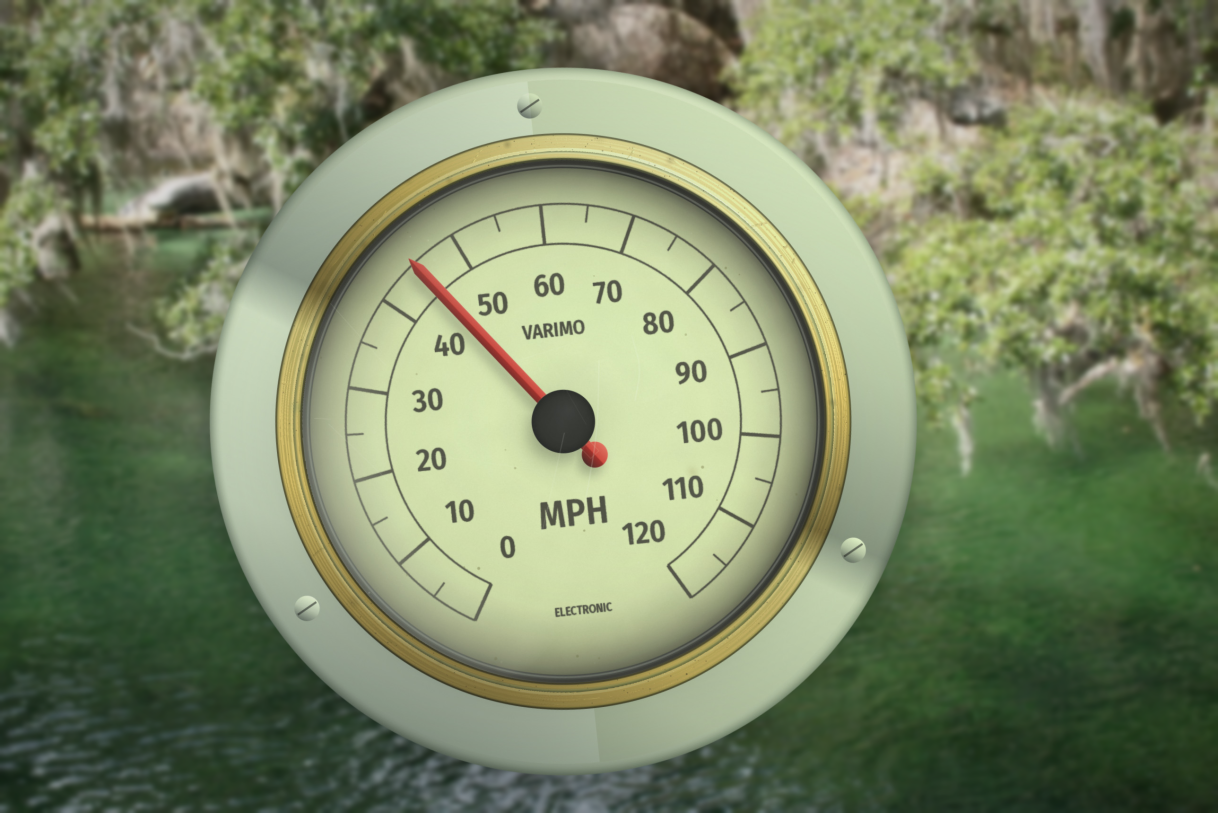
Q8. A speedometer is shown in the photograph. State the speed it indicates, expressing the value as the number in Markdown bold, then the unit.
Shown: **45** mph
